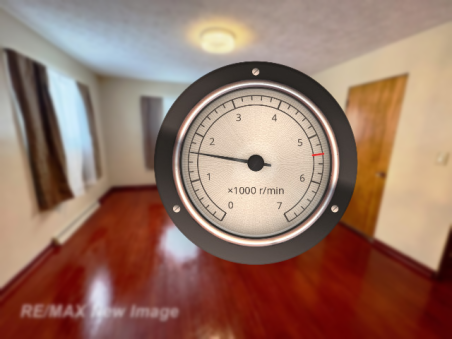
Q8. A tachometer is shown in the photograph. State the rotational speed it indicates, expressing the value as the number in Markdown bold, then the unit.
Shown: **1600** rpm
